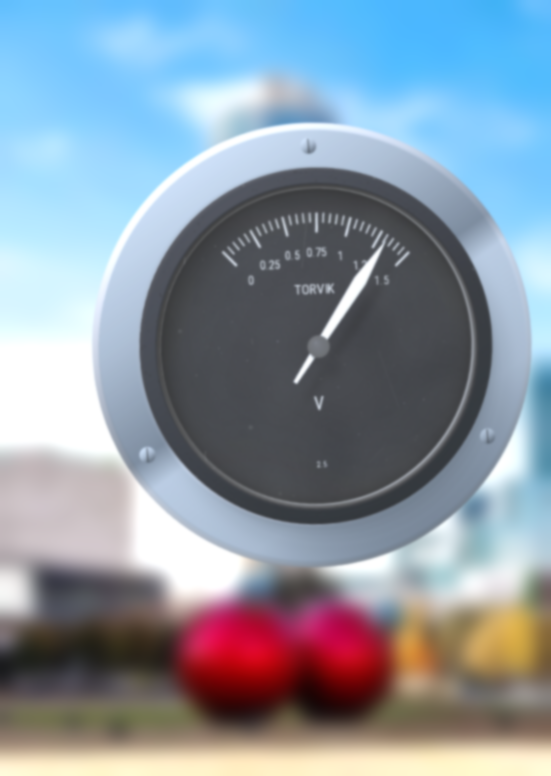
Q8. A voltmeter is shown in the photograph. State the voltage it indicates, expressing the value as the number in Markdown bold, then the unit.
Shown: **1.3** V
